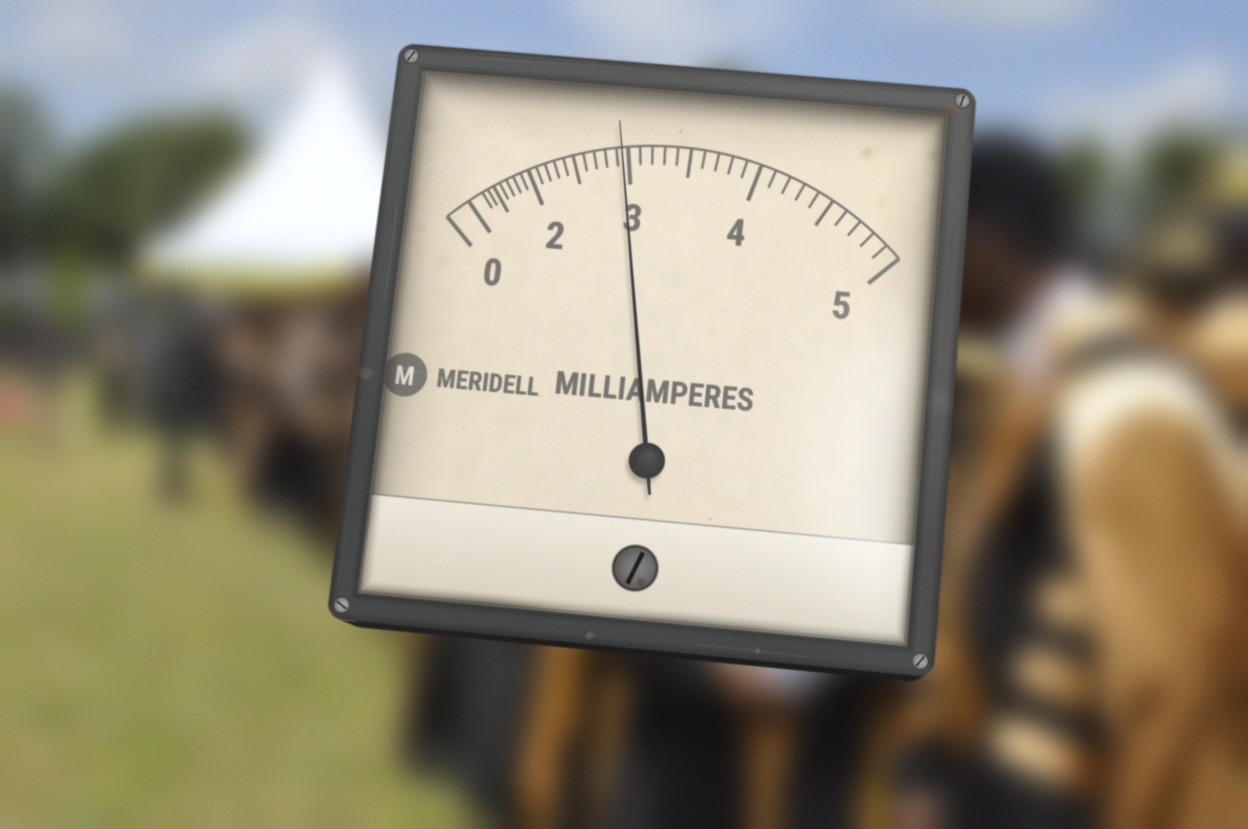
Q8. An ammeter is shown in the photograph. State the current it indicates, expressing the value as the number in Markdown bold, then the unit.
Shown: **2.95** mA
